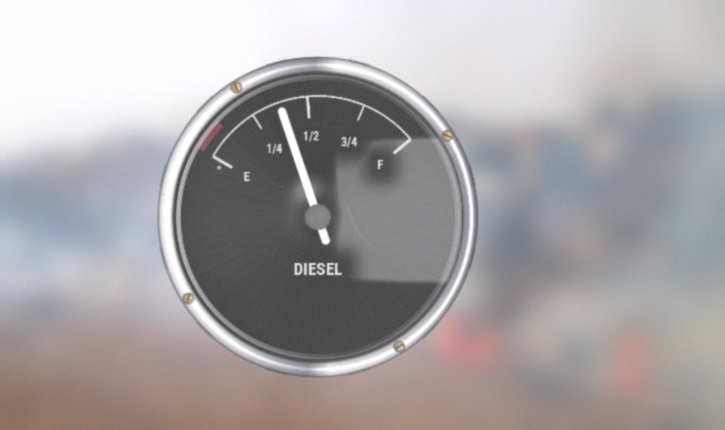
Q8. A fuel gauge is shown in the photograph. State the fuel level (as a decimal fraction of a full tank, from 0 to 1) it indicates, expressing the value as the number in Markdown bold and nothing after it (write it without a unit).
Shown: **0.375**
